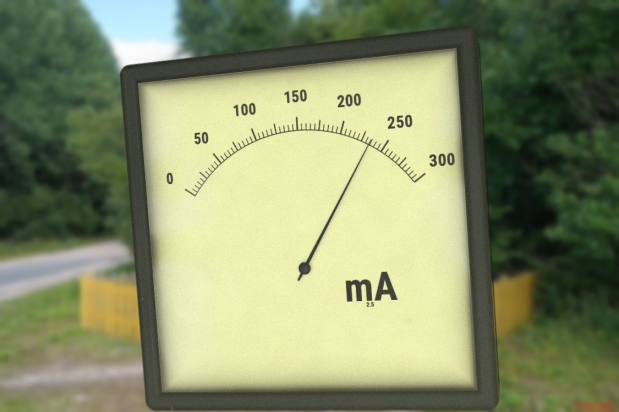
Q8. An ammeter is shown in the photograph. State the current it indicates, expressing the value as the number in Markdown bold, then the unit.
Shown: **235** mA
